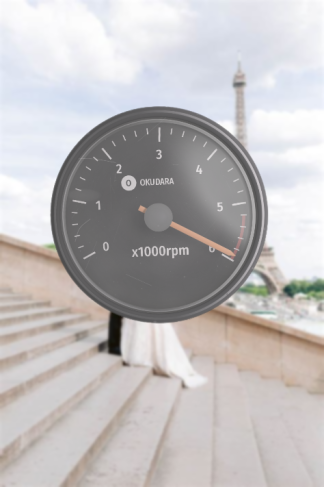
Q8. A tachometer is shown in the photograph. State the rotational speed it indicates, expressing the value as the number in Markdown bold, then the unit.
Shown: **5900** rpm
